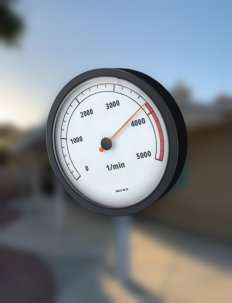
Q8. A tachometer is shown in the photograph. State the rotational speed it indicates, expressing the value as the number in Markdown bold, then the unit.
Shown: **3800** rpm
